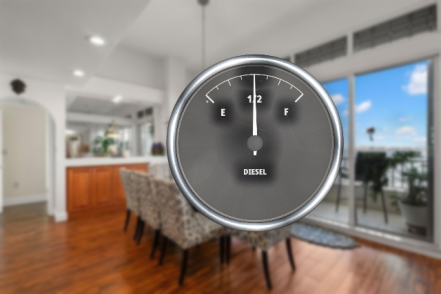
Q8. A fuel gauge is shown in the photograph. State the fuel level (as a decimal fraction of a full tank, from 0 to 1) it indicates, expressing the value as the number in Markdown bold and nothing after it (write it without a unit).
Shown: **0.5**
